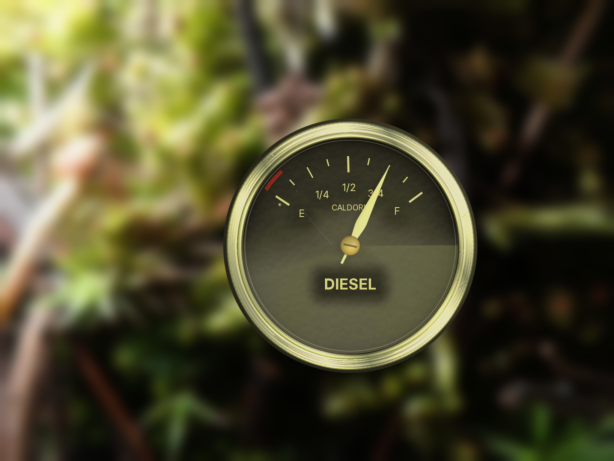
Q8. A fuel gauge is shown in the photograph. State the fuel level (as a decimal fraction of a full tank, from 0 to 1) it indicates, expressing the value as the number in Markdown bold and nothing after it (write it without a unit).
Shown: **0.75**
